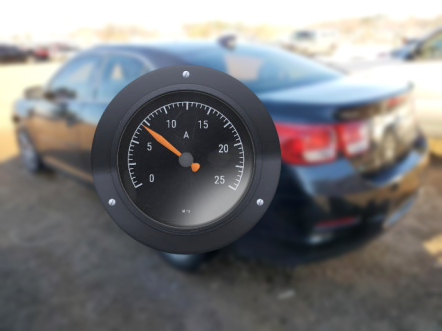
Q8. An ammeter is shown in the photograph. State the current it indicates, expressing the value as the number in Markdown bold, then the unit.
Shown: **7** A
